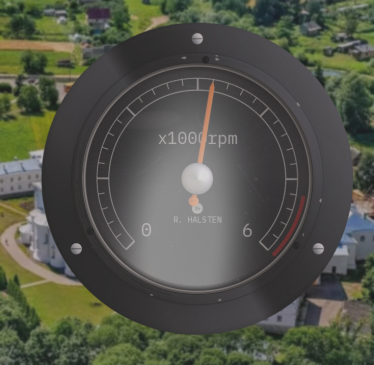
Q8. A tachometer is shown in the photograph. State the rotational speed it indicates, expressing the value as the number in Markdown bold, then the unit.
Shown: **3200** rpm
